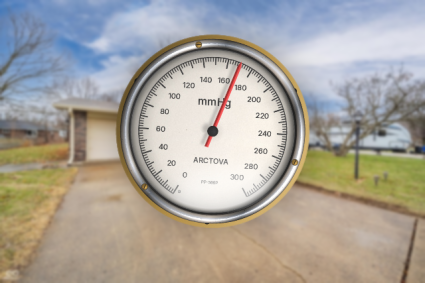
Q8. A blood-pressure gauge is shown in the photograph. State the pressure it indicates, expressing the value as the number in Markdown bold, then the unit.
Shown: **170** mmHg
